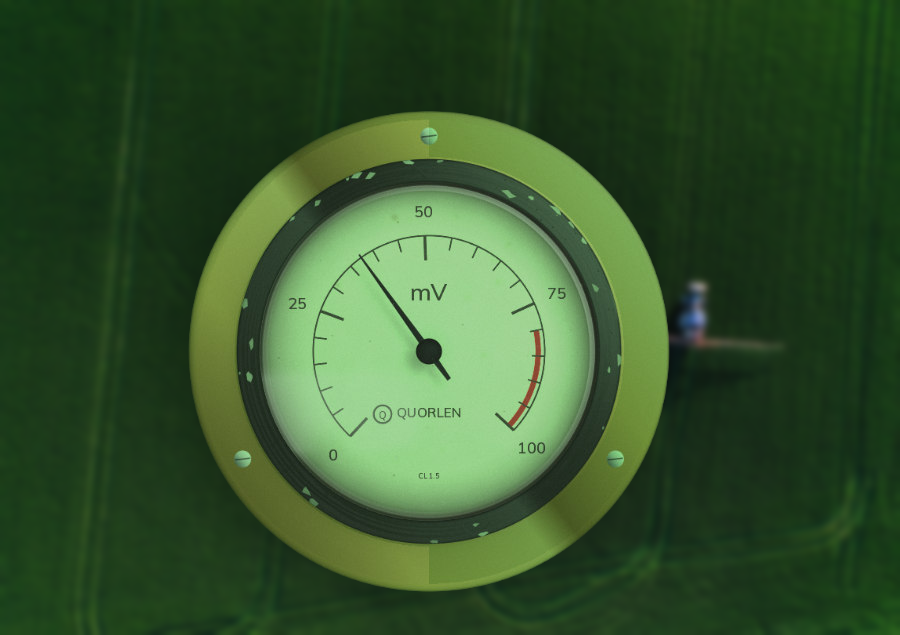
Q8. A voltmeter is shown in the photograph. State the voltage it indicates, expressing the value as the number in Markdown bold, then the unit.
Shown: **37.5** mV
